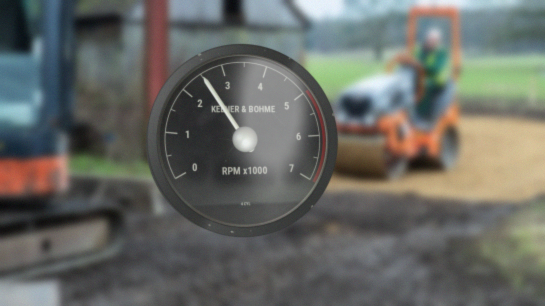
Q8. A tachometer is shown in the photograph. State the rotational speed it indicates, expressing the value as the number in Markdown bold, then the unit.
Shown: **2500** rpm
